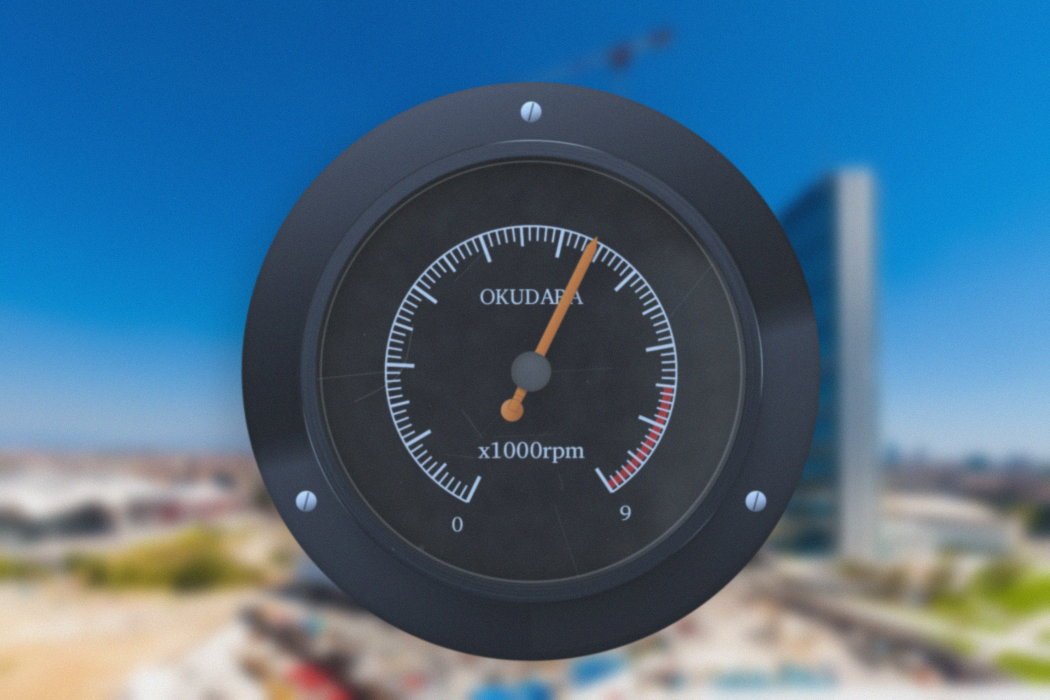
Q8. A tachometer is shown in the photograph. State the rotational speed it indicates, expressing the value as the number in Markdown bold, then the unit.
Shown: **5400** rpm
